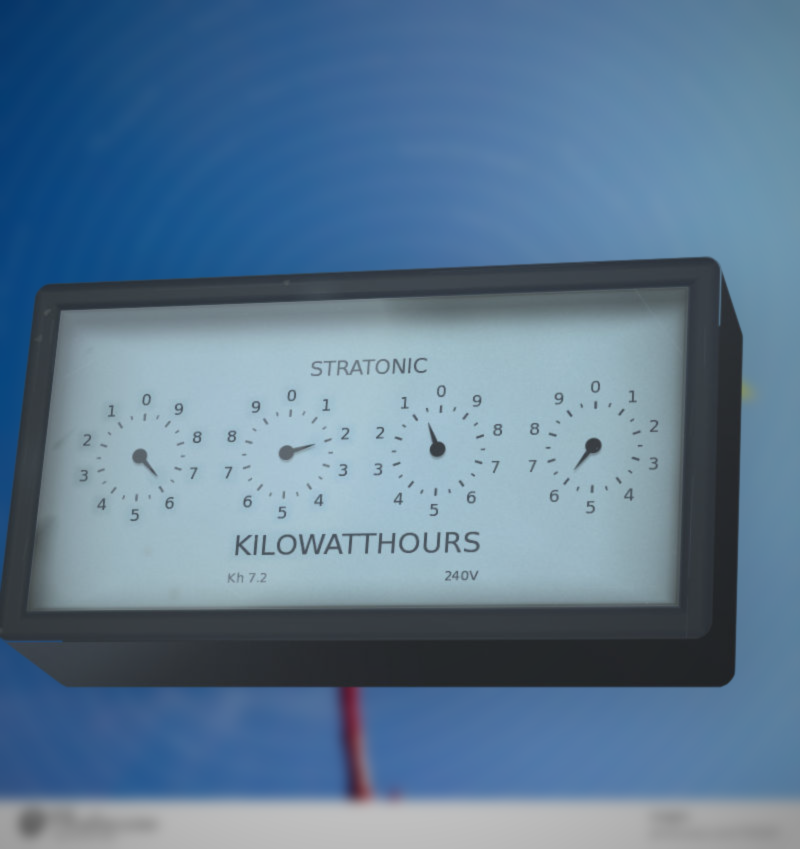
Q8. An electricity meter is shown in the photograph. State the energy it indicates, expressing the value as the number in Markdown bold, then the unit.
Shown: **6206** kWh
